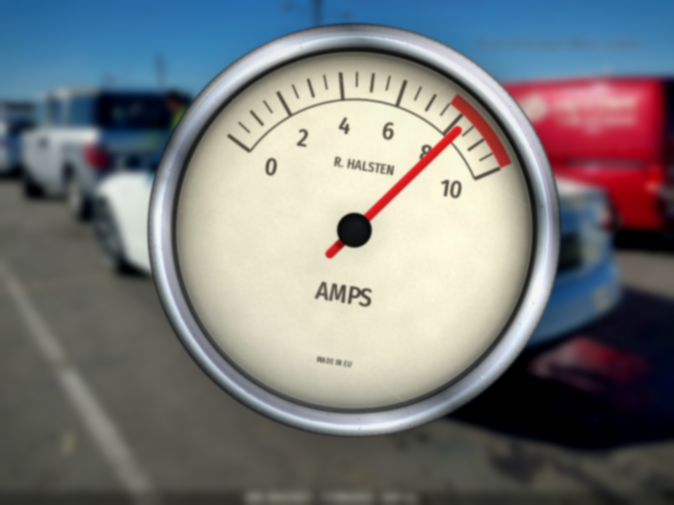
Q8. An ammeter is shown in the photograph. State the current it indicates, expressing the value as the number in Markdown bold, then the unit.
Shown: **8.25** A
